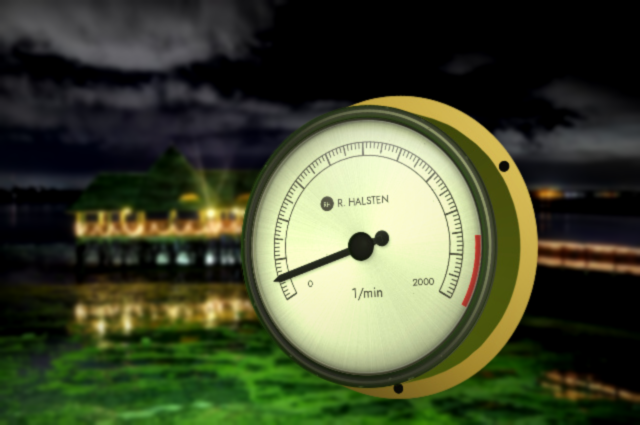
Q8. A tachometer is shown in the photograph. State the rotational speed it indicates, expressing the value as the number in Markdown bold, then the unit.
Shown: **100** rpm
